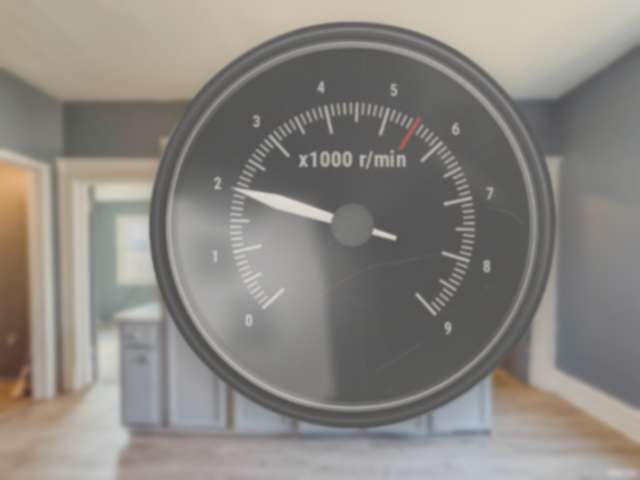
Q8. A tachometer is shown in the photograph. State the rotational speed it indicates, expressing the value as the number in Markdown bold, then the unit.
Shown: **2000** rpm
